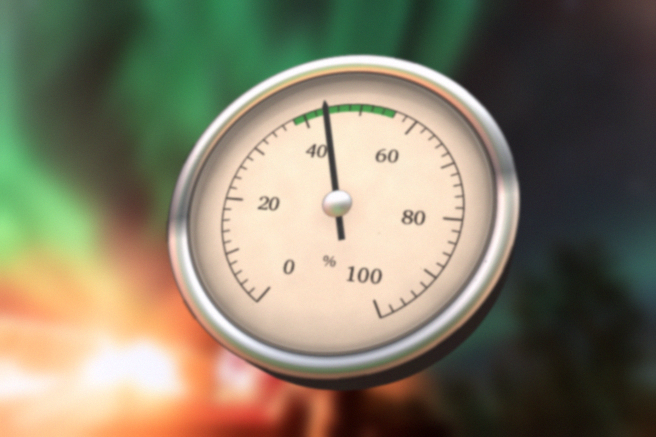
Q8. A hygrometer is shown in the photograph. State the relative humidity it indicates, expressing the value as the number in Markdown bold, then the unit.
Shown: **44** %
